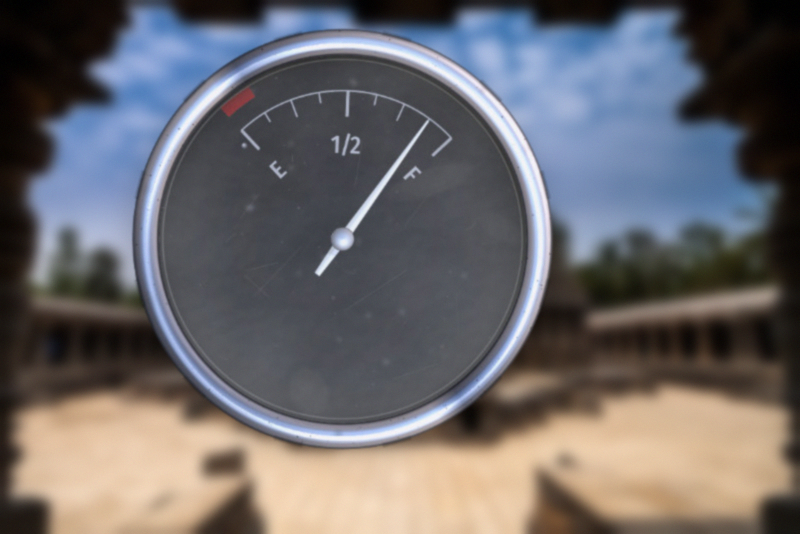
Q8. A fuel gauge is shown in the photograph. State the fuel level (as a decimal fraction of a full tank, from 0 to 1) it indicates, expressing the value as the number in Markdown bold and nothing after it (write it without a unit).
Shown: **0.875**
